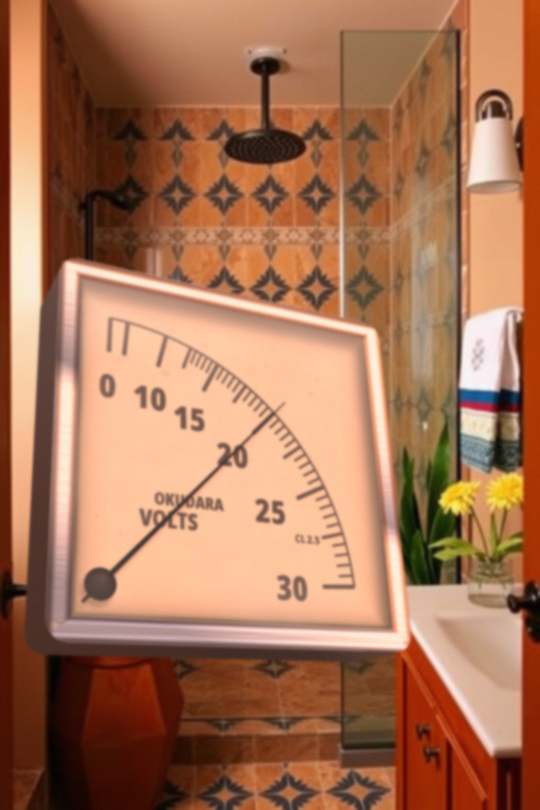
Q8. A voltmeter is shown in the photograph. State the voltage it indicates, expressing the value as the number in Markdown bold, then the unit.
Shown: **20** V
